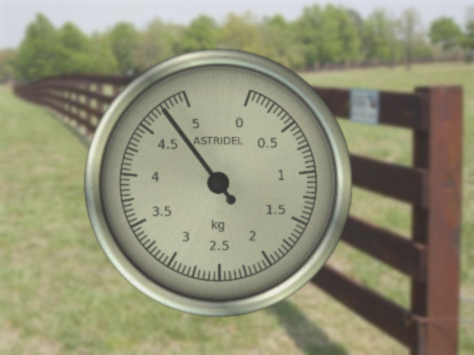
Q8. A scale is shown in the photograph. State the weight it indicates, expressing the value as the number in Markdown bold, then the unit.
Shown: **4.75** kg
